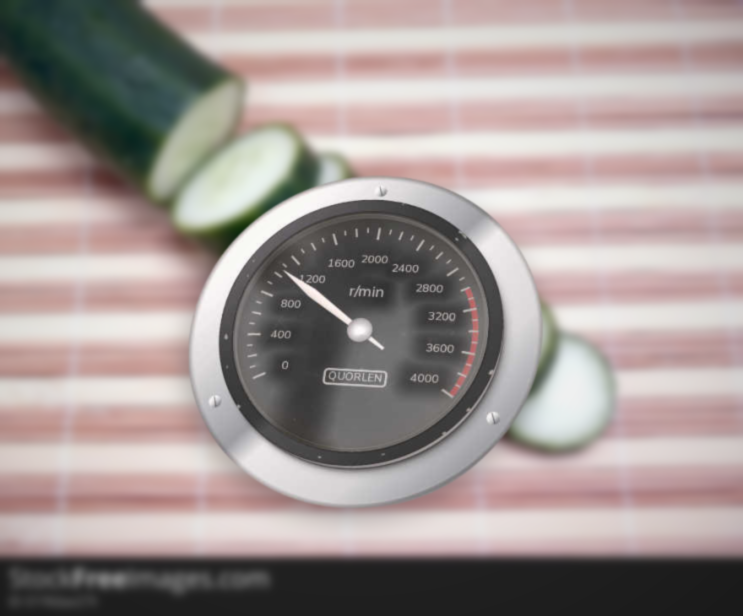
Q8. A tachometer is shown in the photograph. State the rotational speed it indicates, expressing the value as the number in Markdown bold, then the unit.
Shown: **1050** rpm
